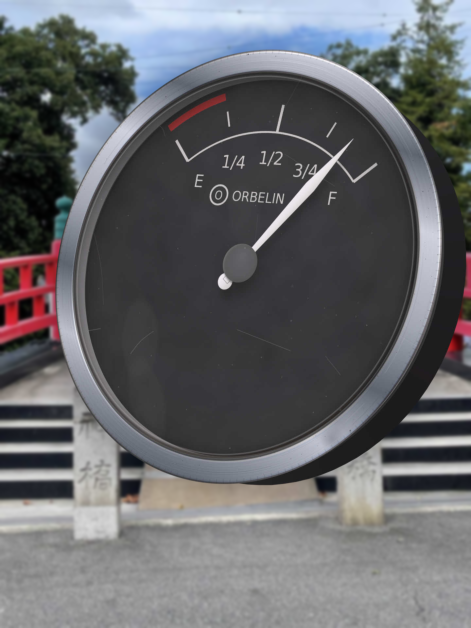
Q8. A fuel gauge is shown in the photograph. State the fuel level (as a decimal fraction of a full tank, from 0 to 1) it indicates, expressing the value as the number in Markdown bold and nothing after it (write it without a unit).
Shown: **0.875**
